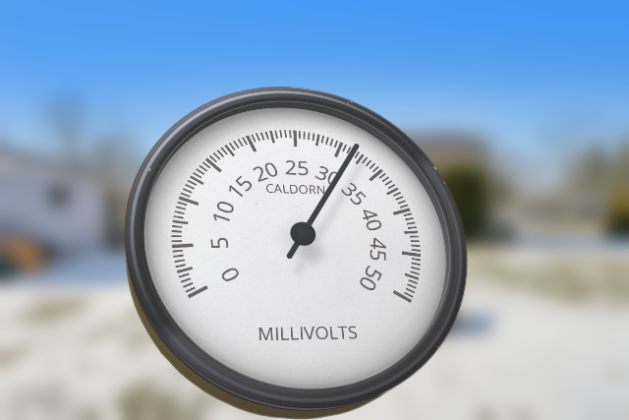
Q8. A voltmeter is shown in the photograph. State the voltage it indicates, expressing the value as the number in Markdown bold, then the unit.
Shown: **31.5** mV
